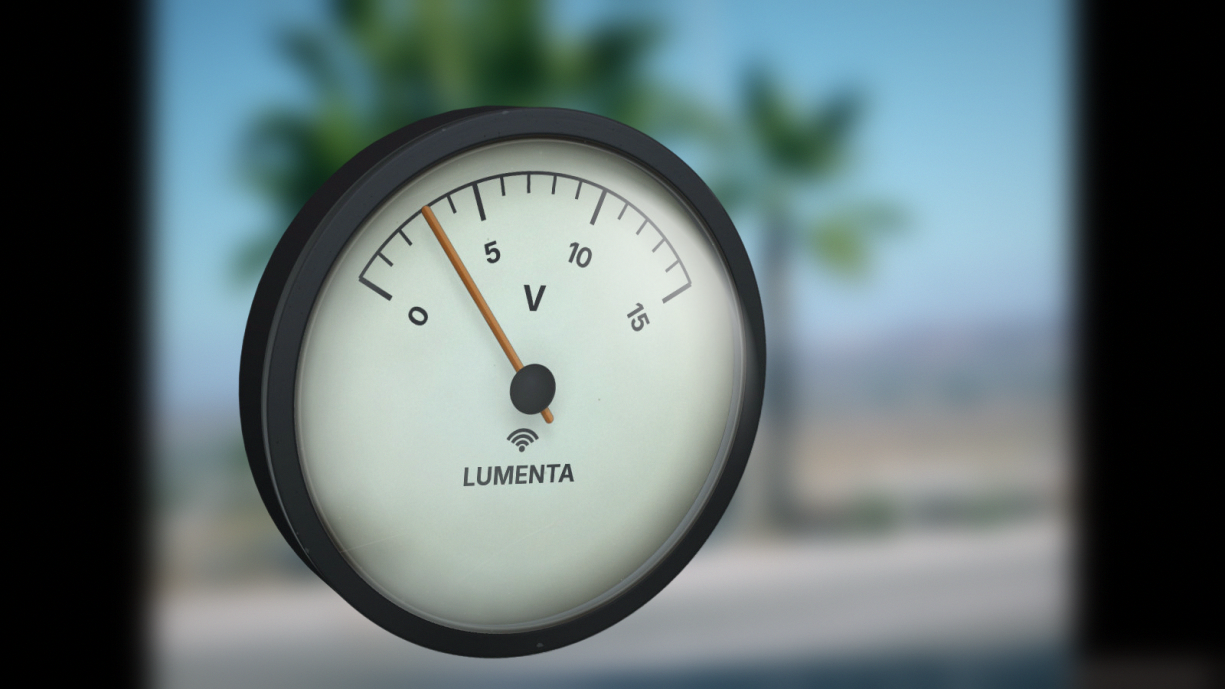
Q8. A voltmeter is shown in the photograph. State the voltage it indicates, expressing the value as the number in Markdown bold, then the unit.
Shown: **3** V
